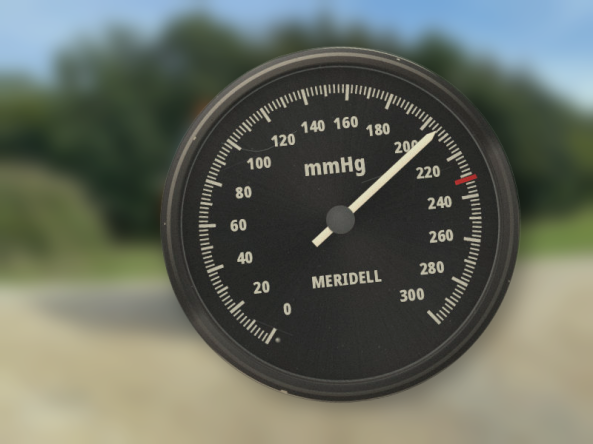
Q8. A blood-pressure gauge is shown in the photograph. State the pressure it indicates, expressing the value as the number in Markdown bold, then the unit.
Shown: **206** mmHg
